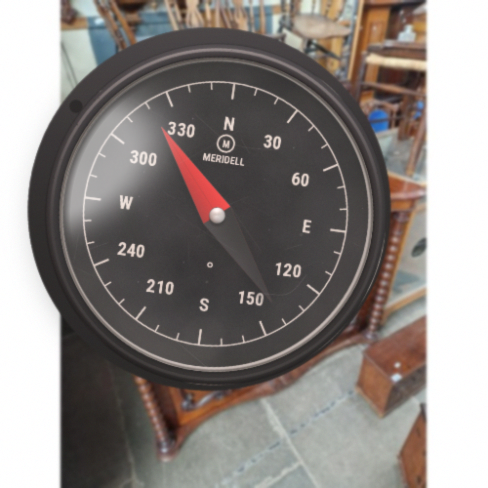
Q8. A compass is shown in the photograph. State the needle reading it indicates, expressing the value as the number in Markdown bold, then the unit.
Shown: **320** °
